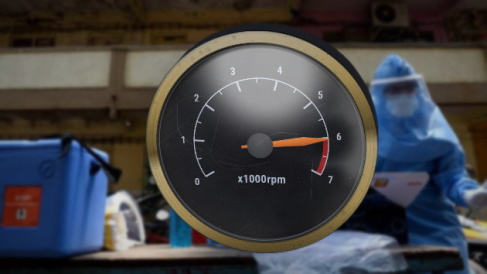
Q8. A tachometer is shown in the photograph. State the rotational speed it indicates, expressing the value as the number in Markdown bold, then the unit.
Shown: **6000** rpm
